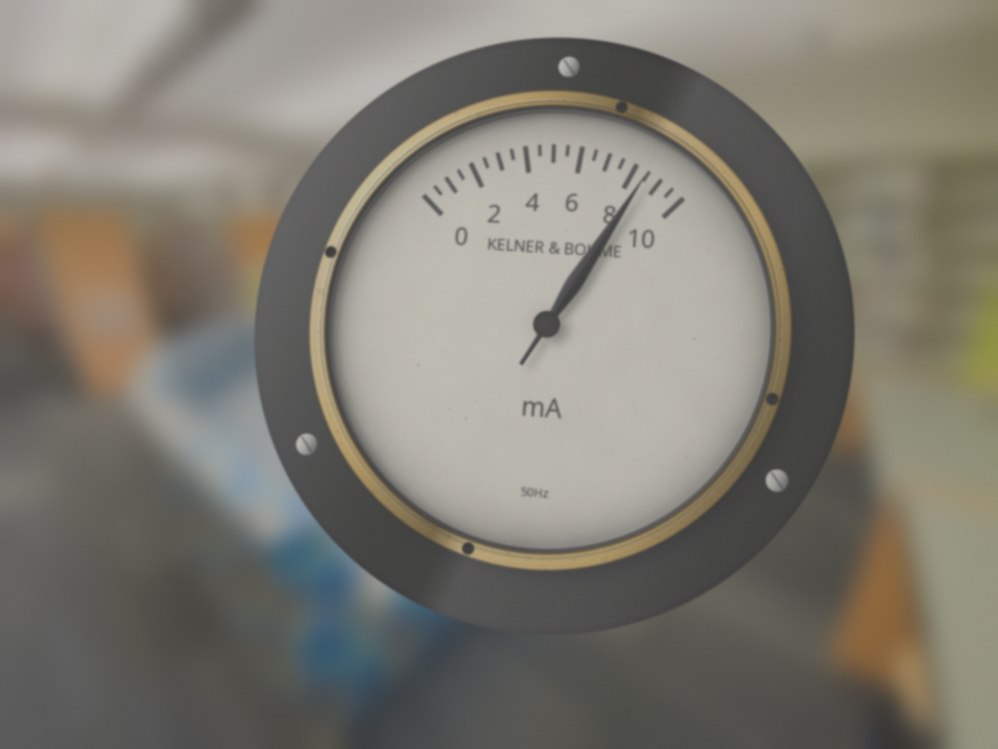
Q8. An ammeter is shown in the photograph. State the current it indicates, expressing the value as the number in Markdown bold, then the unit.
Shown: **8.5** mA
